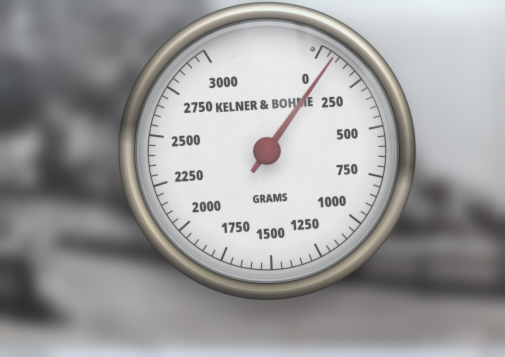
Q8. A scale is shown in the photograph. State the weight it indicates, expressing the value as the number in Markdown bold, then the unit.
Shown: **75** g
